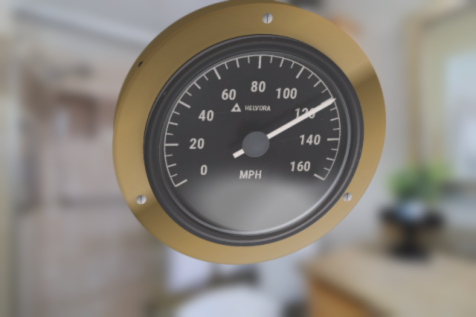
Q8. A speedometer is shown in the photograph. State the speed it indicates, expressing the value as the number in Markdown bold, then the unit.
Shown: **120** mph
